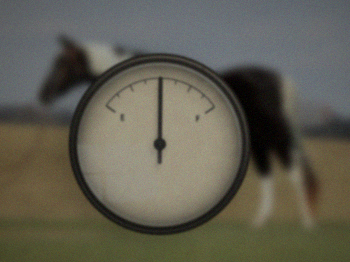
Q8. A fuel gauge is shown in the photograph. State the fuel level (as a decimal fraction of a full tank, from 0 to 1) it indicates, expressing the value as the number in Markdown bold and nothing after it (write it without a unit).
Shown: **0.5**
